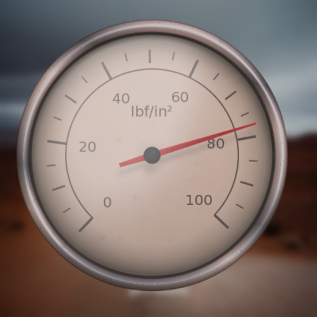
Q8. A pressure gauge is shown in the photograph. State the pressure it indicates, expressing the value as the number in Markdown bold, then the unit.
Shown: **77.5** psi
